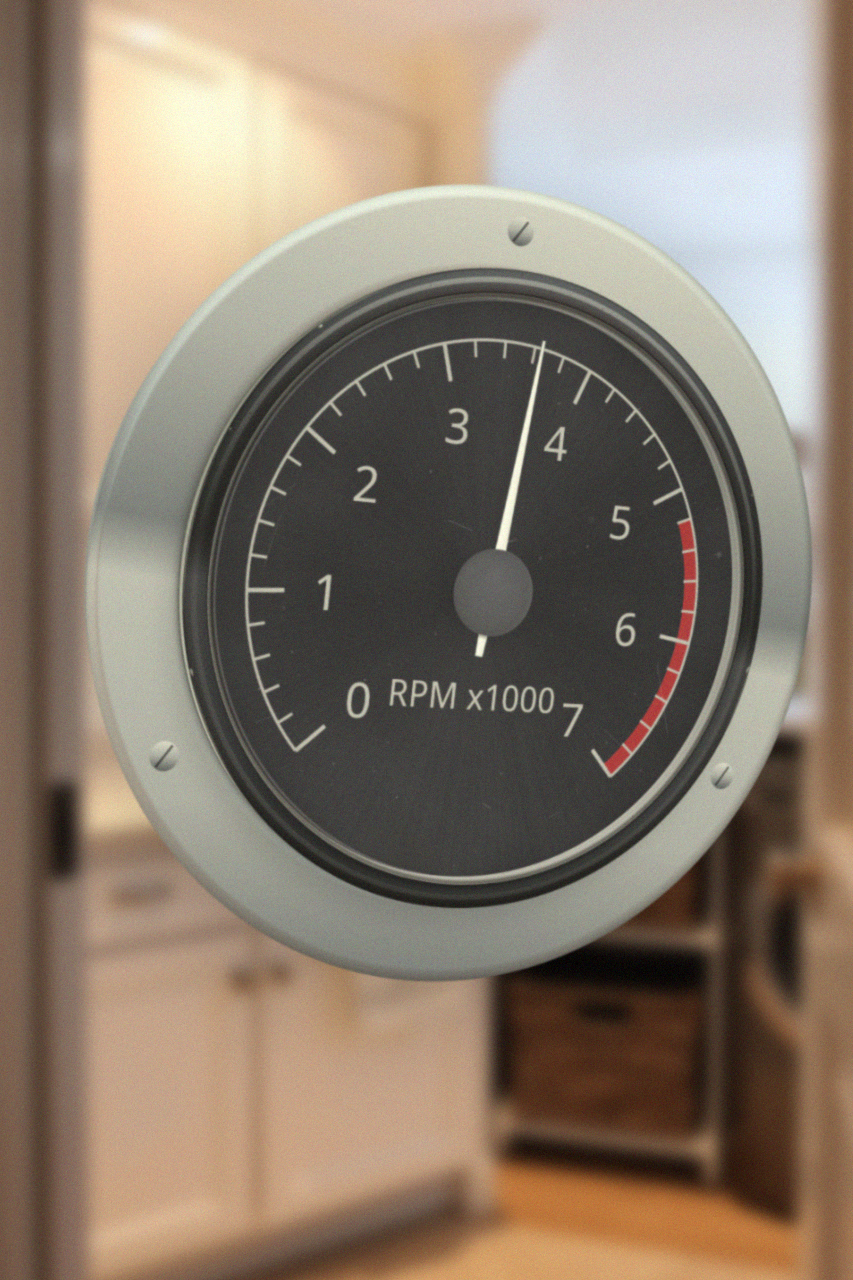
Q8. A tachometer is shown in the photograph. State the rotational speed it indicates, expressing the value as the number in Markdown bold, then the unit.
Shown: **3600** rpm
